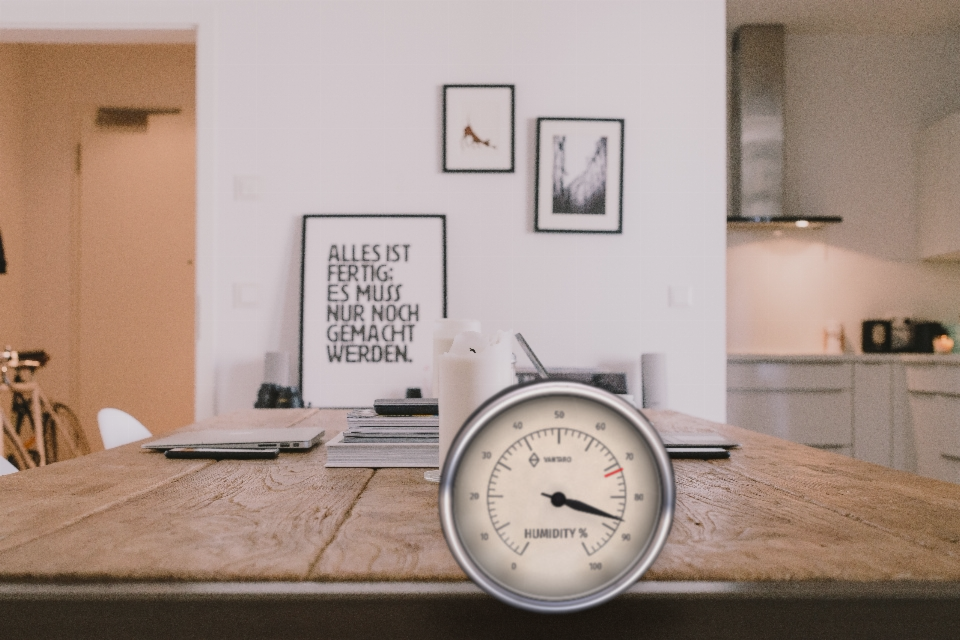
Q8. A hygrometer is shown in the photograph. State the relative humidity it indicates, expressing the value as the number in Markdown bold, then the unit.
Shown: **86** %
